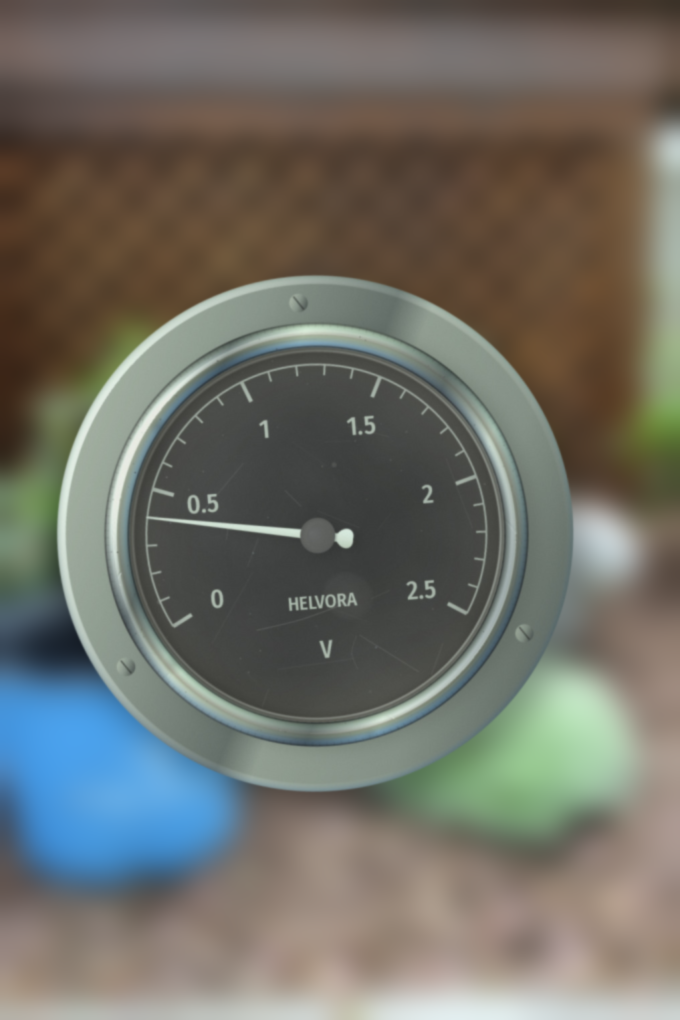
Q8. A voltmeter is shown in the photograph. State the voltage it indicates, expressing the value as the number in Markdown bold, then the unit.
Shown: **0.4** V
